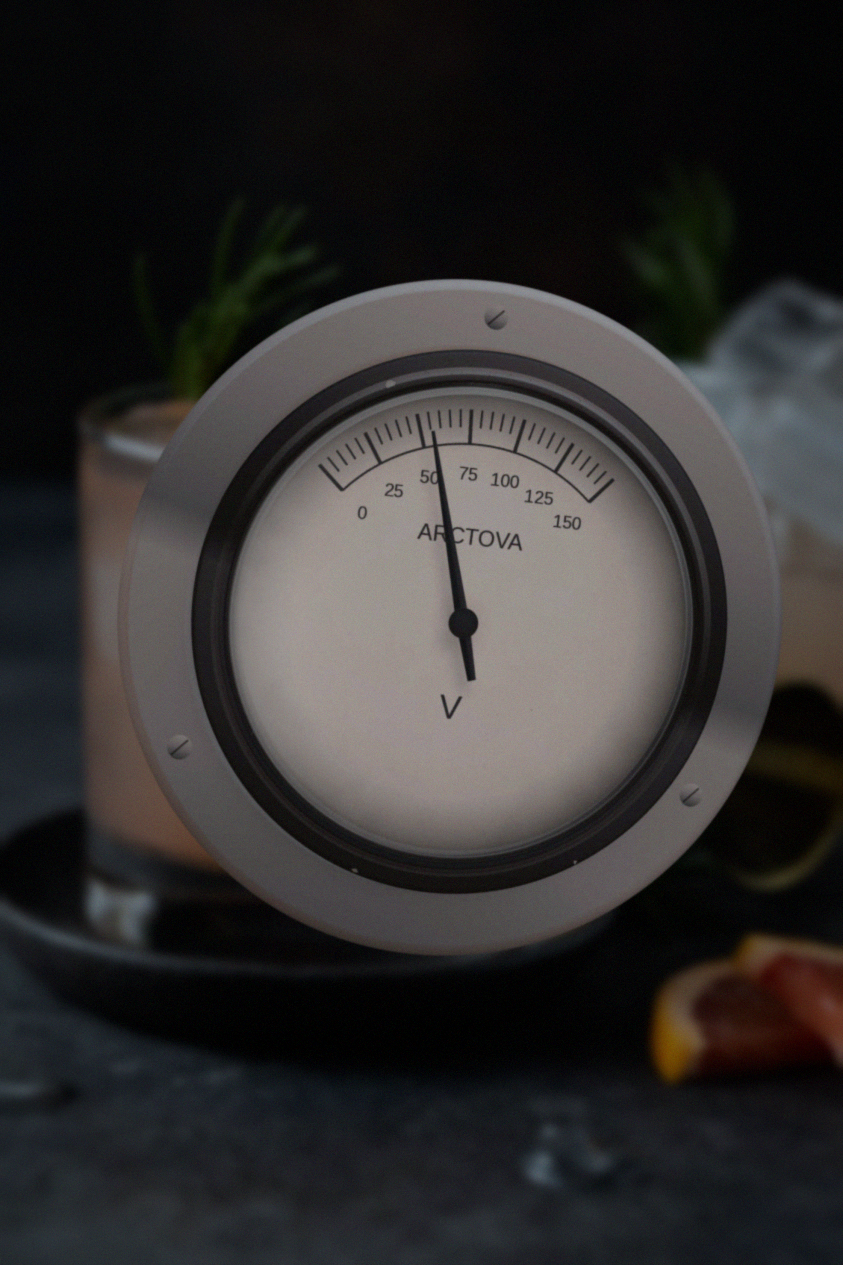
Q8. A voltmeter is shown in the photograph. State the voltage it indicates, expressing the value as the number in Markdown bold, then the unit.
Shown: **55** V
